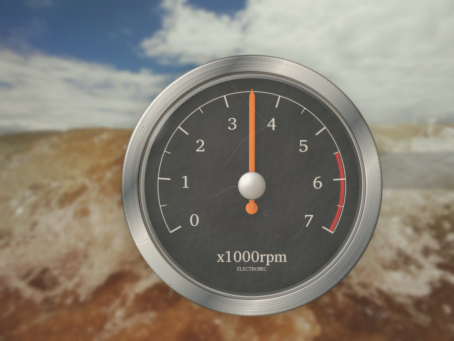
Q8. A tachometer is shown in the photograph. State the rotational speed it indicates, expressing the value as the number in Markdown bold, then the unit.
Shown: **3500** rpm
